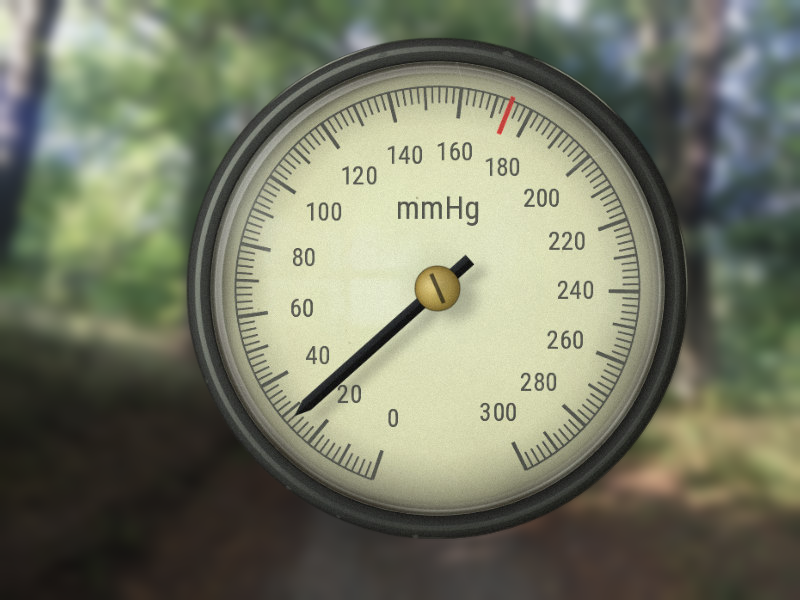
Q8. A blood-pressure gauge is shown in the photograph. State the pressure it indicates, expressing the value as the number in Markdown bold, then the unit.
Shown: **28** mmHg
